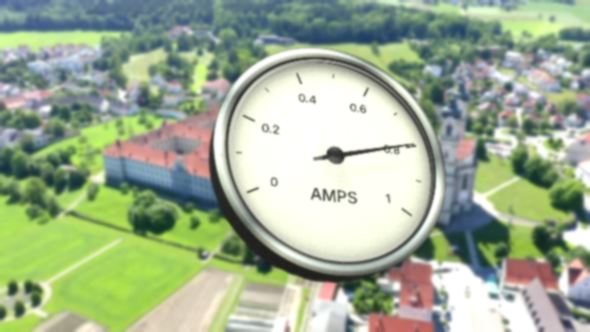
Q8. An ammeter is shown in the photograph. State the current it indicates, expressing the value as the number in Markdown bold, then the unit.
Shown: **0.8** A
